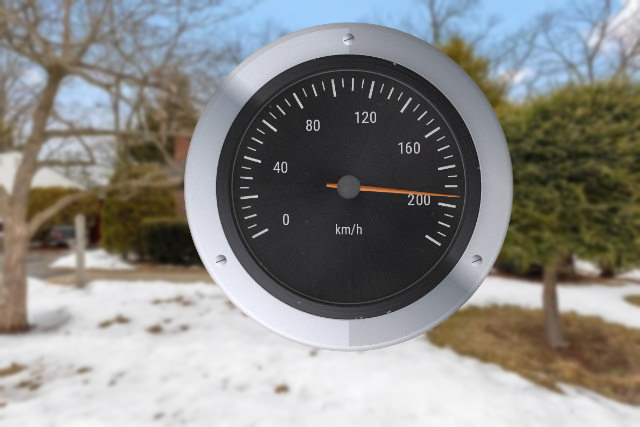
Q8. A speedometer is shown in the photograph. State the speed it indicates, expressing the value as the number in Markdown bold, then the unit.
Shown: **195** km/h
